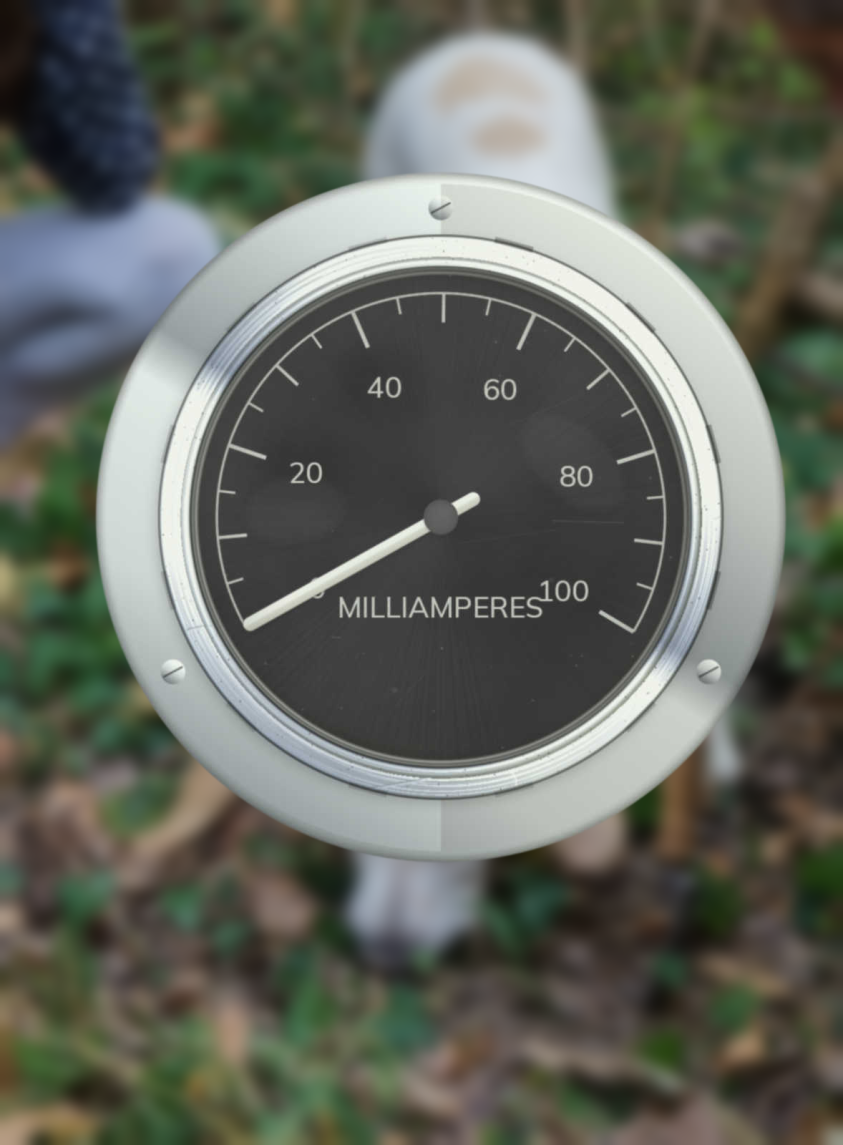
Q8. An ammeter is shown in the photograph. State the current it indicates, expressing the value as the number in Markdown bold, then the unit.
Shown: **0** mA
